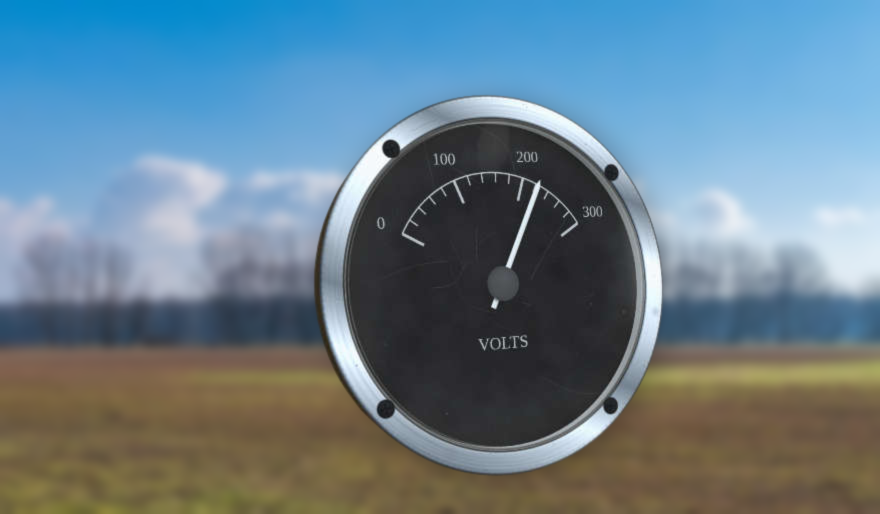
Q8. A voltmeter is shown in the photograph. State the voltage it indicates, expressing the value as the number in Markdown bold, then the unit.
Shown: **220** V
